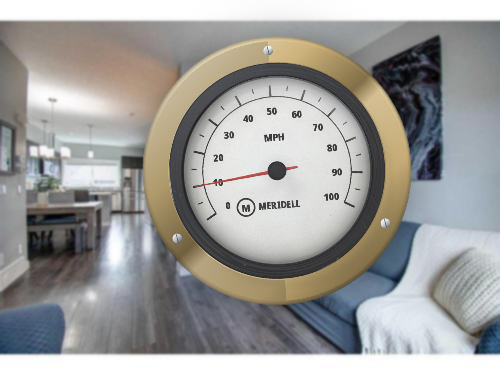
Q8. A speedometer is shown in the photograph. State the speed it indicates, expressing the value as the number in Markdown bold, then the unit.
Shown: **10** mph
